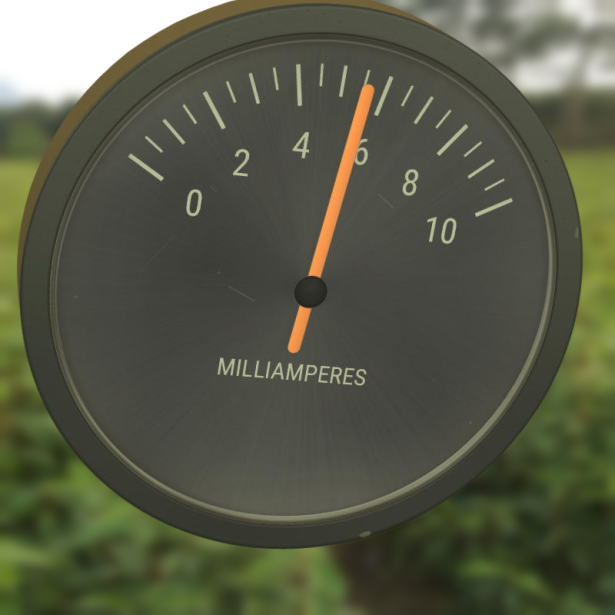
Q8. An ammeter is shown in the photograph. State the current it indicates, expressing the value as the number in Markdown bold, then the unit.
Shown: **5.5** mA
